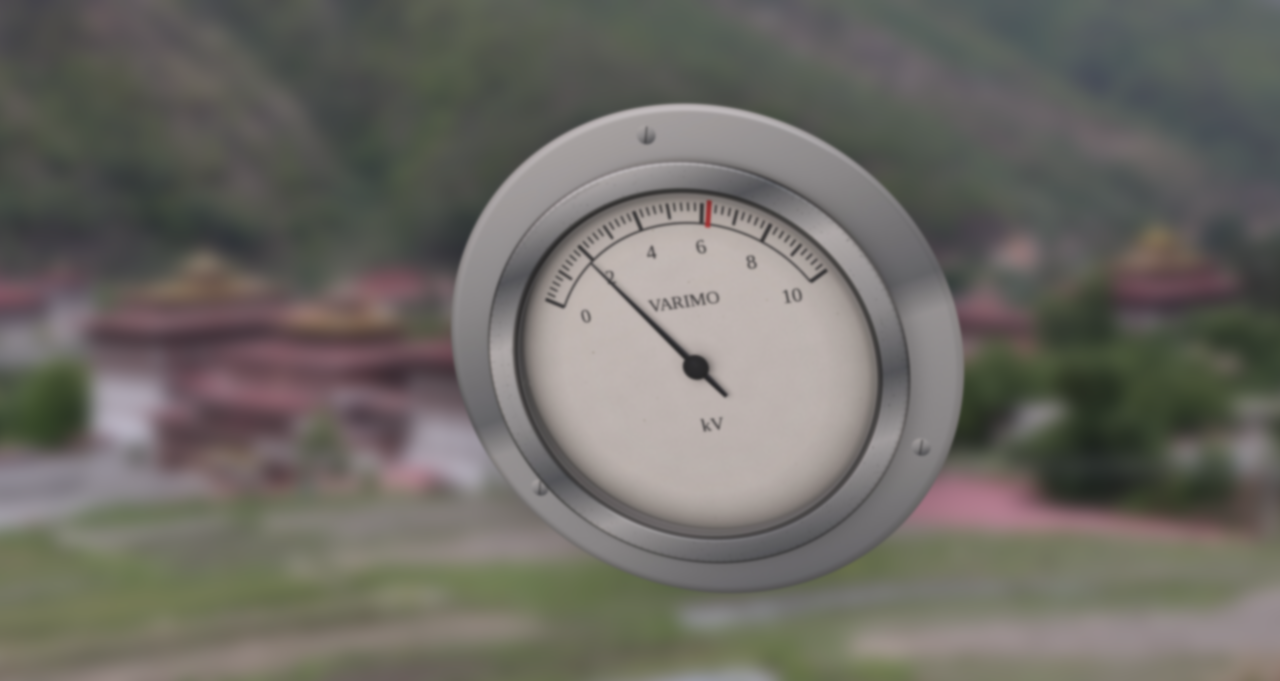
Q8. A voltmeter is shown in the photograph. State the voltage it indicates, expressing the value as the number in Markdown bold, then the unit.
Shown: **2** kV
